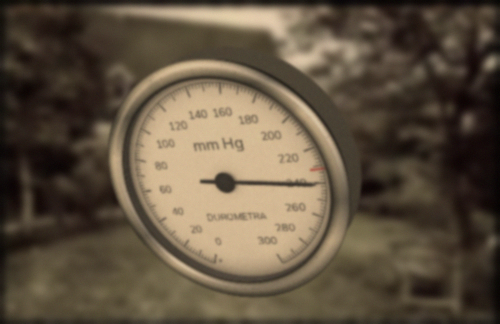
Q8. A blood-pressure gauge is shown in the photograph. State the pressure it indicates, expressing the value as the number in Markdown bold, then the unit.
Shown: **240** mmHg
